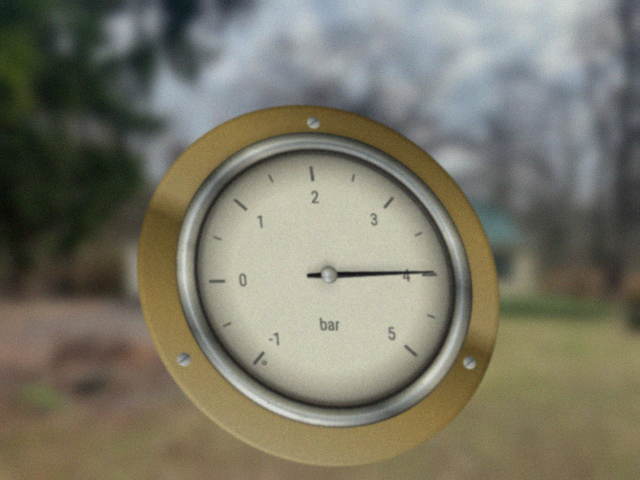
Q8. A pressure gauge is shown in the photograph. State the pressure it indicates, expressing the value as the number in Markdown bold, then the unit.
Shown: **4** bar
